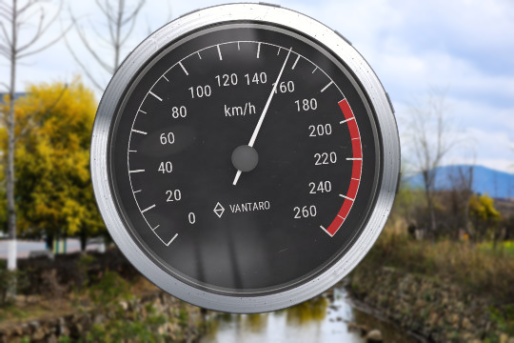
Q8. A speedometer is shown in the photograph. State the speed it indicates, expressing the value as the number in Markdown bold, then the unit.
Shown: **155** km/h
